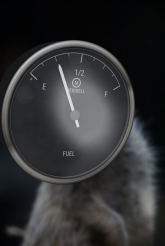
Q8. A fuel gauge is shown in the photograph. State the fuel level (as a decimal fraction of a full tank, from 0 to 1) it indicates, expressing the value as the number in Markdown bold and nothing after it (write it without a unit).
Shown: **0.25**
